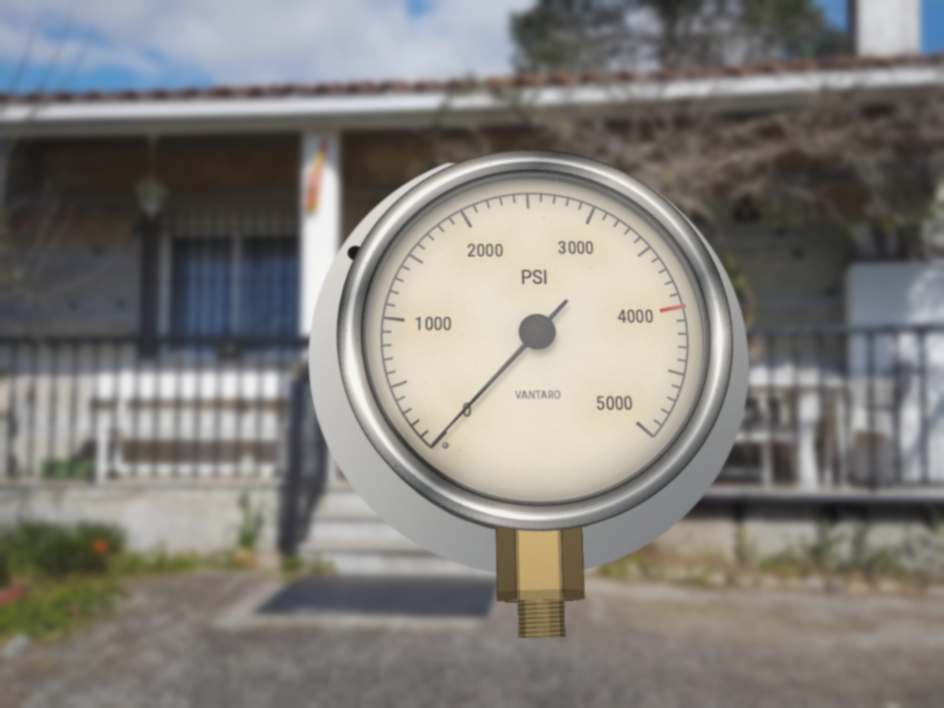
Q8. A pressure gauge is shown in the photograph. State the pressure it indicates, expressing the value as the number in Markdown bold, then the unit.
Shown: **0** psi
